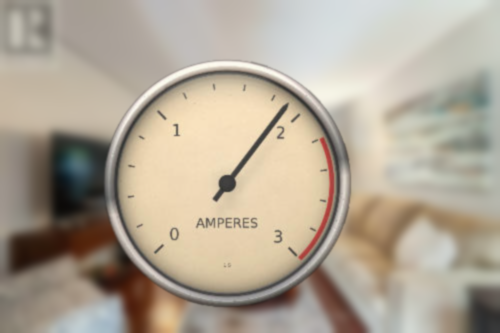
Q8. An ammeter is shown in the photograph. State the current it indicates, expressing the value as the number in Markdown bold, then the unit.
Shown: **1.9** A
